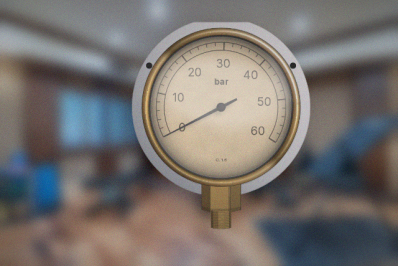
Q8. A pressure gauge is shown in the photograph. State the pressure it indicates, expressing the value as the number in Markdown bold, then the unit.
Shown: **0** bar
